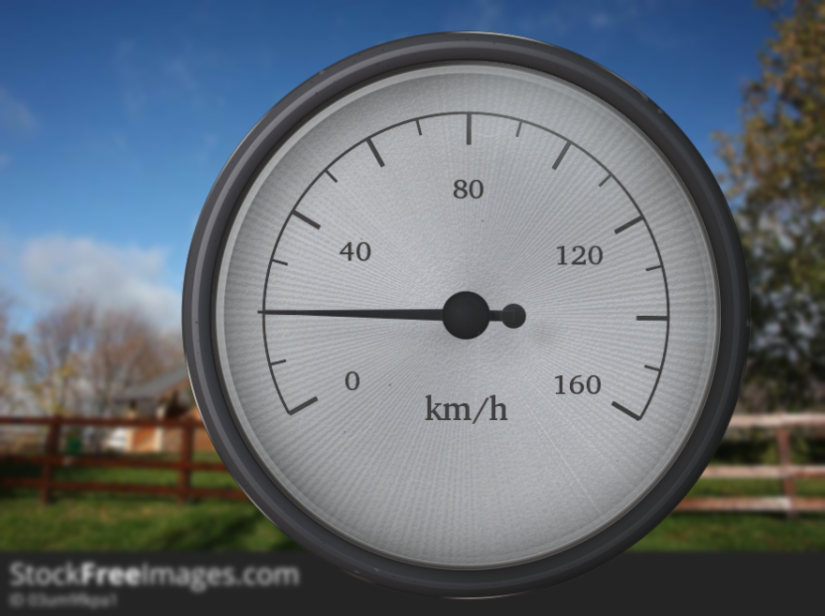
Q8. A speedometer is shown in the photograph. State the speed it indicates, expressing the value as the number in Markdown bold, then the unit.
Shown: **20** km/h
